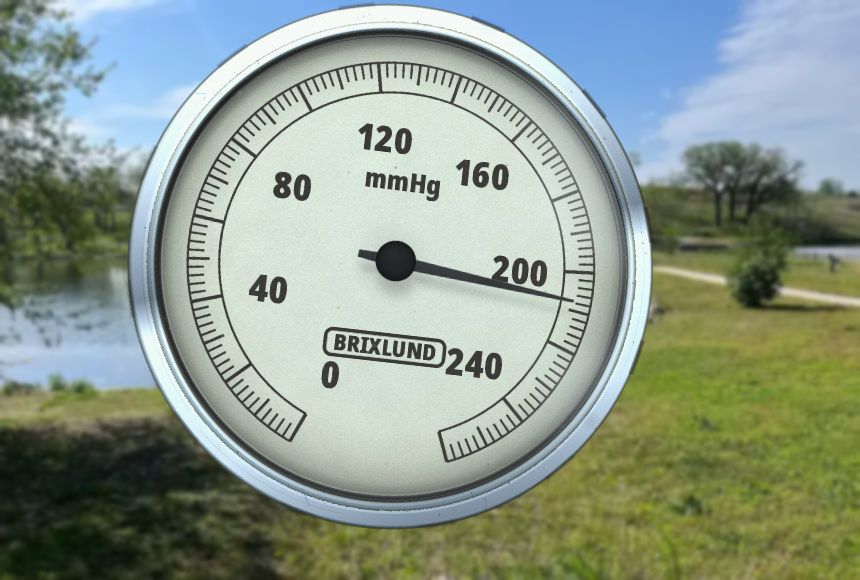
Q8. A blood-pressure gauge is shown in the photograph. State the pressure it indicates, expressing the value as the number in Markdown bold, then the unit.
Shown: **208** mmHg
